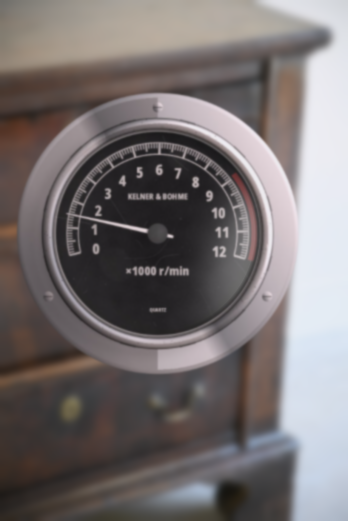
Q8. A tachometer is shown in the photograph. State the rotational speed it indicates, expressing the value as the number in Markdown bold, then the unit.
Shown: **1500** rpm
